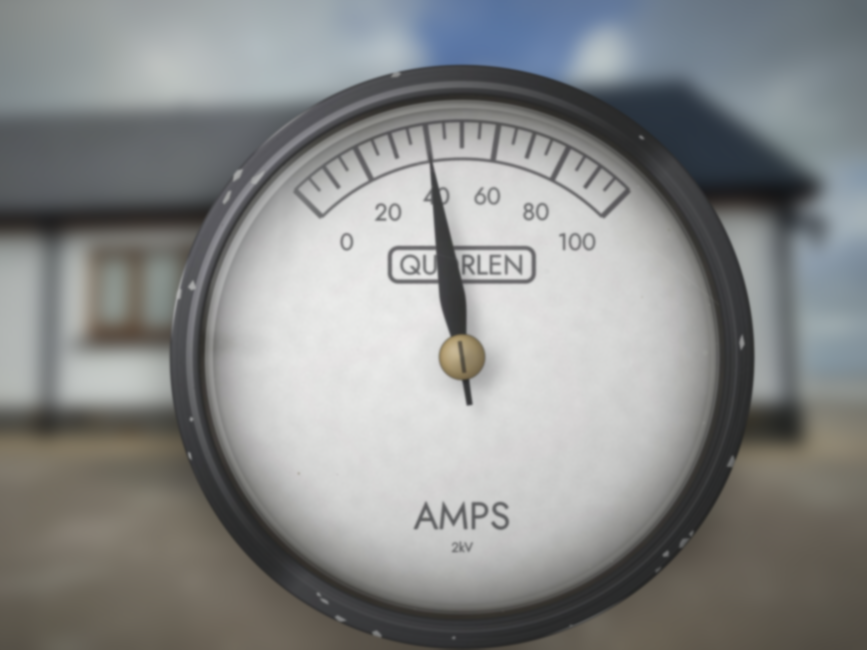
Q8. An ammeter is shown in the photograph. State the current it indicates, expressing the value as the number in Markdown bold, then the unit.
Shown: **40** A
